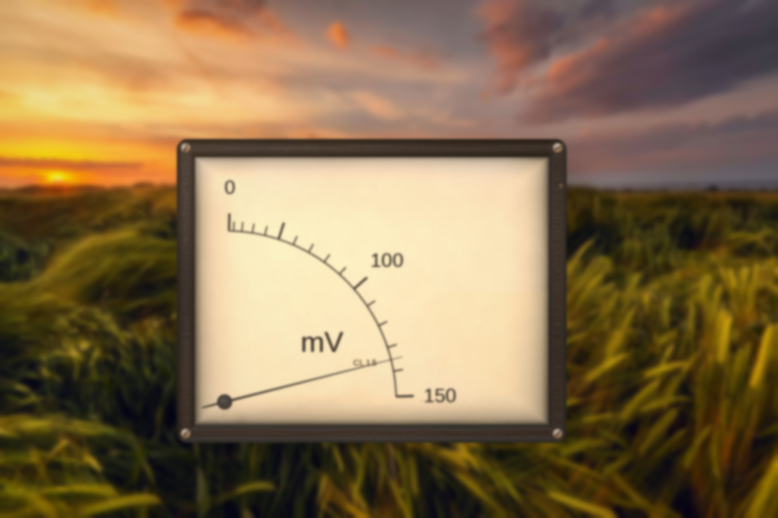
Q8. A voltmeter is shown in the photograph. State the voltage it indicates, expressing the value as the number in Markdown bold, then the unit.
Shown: **135** mV
